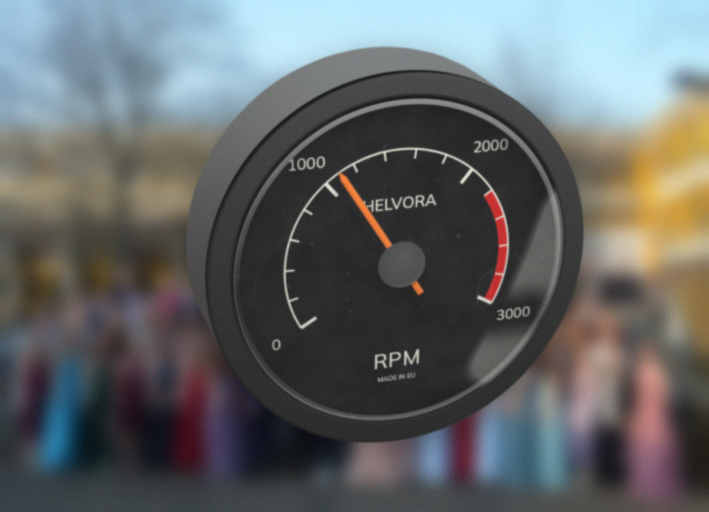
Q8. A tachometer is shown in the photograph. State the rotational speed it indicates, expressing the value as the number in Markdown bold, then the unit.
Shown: **1100** rpm
